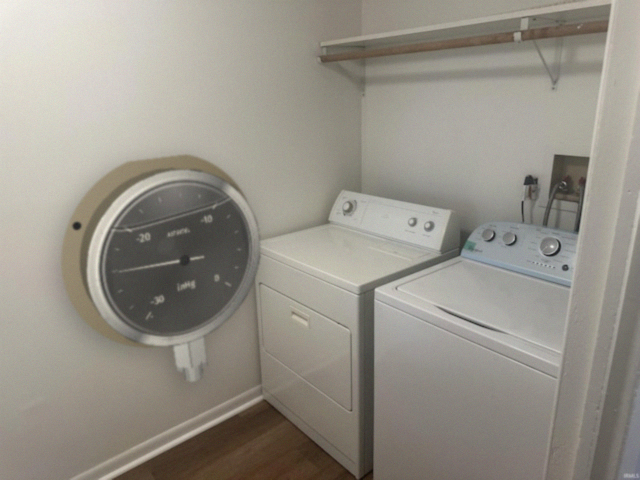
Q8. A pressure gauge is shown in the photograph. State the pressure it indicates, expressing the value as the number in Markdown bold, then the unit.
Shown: **-24** inHg
